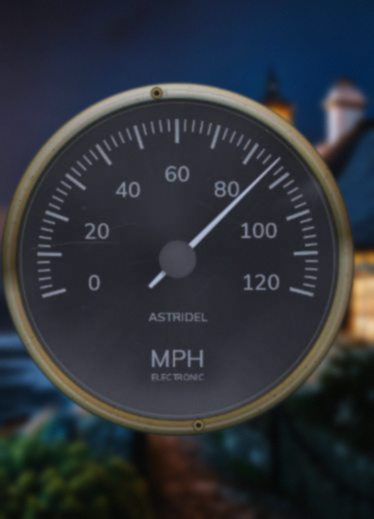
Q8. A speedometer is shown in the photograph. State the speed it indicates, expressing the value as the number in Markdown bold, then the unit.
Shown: **86** mph
